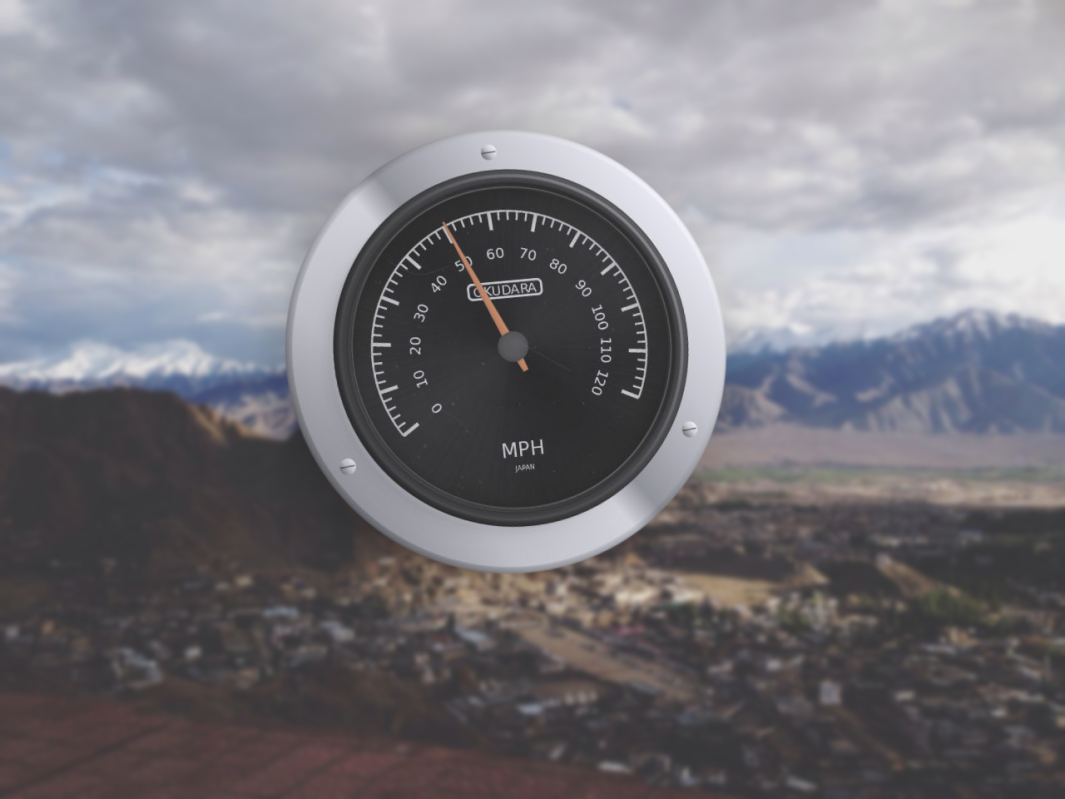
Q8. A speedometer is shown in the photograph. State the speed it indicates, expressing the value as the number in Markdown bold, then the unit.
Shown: **50** mph
